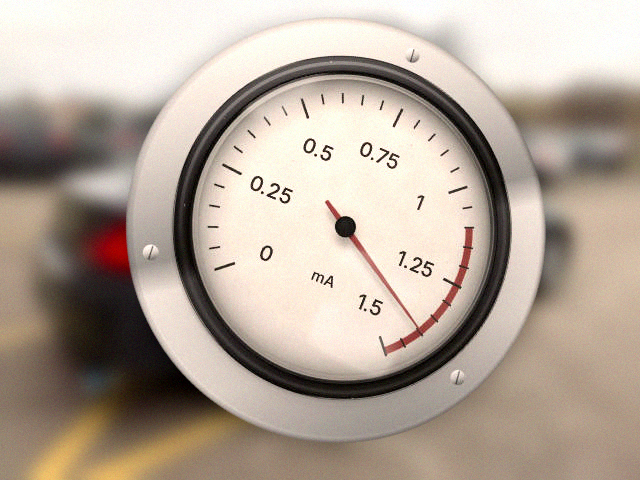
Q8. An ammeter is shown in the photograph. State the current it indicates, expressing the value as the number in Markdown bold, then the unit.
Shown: **1.4** mA
